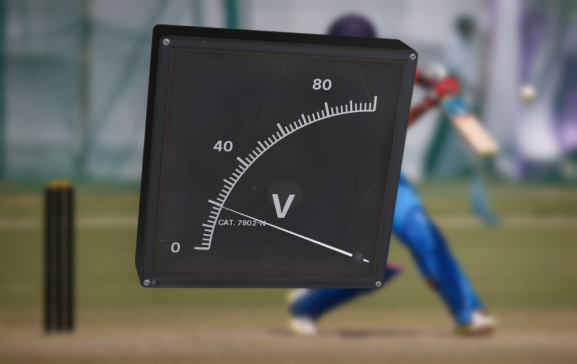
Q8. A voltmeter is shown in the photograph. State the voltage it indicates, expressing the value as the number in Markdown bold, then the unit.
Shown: **20** V
